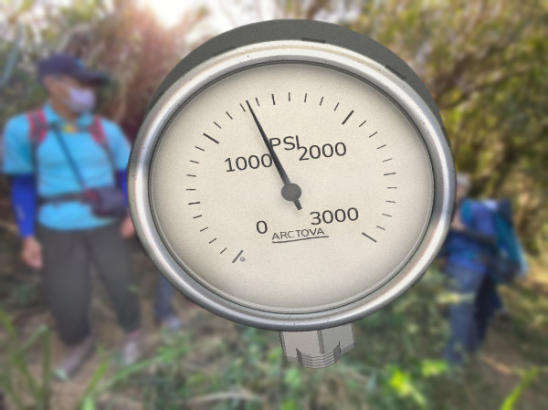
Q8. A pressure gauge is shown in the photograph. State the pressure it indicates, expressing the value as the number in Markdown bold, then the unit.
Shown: **1350** psi
